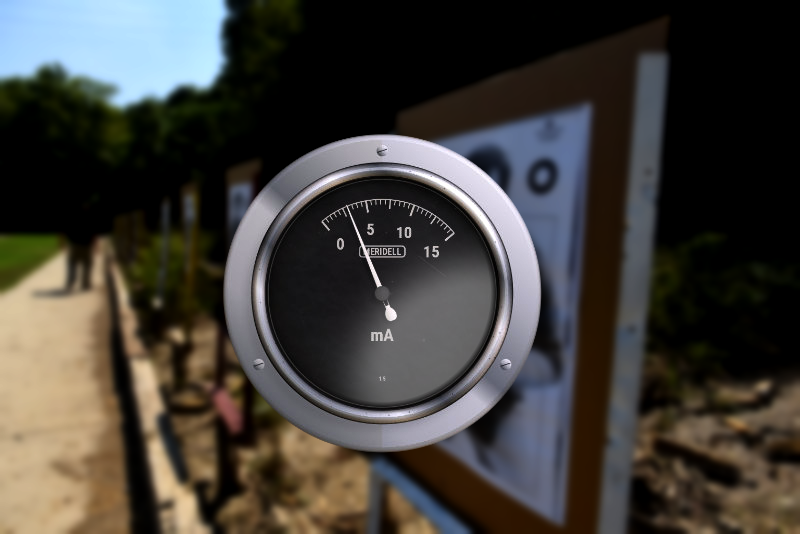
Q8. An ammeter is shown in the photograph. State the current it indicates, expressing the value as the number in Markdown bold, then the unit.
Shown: **3** mA
